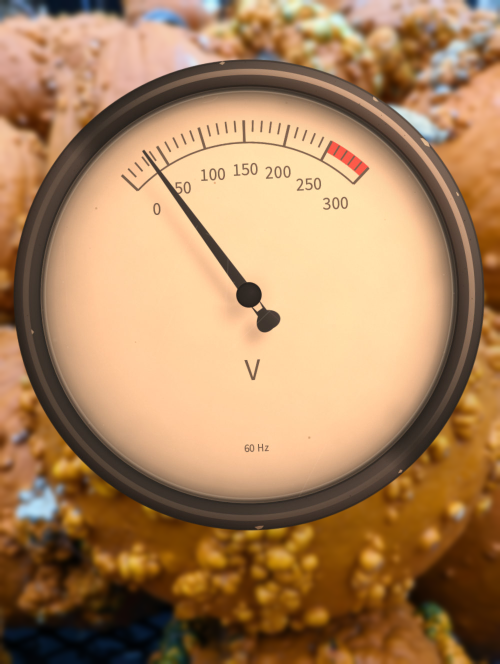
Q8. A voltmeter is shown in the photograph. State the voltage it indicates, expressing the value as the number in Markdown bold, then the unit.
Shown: **35** V
